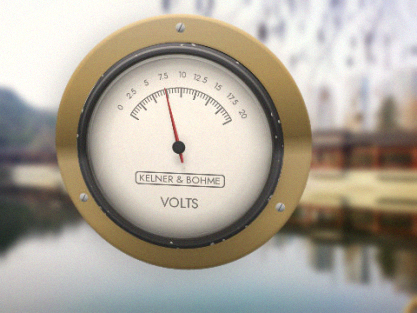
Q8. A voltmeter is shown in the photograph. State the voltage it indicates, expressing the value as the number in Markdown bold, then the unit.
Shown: **7.5** V
